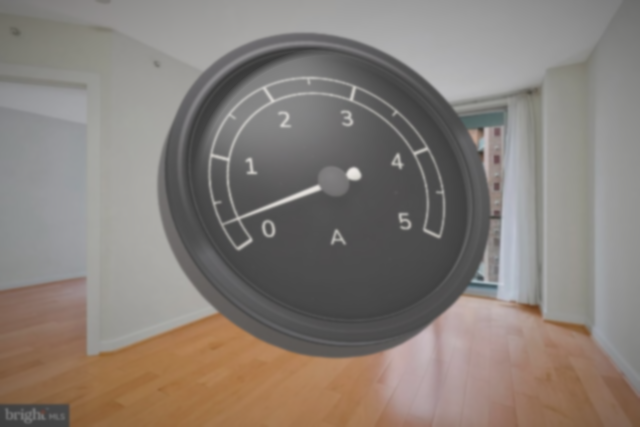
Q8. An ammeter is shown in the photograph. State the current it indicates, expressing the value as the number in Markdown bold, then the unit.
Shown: **0.25** A
